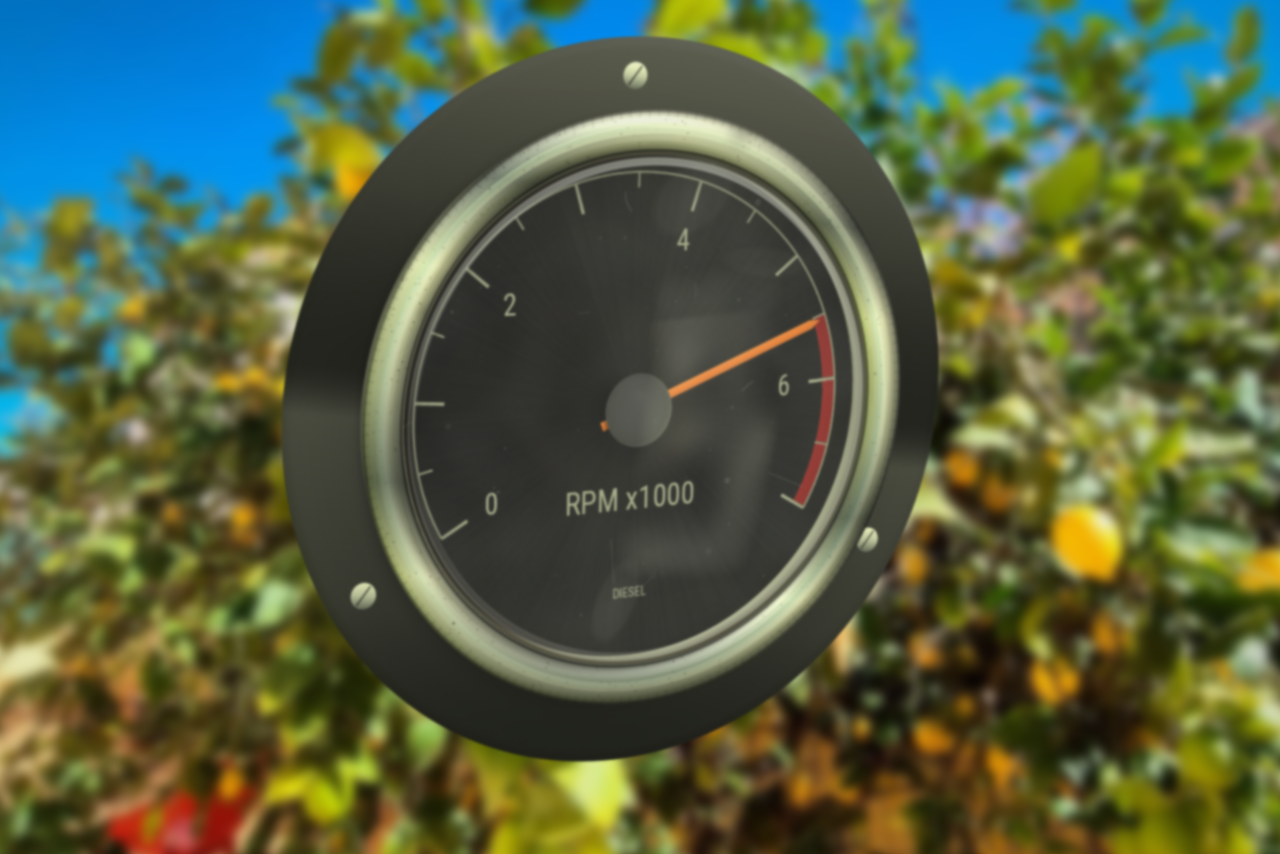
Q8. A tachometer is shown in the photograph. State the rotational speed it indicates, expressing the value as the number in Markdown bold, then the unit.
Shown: **5500** rpm
